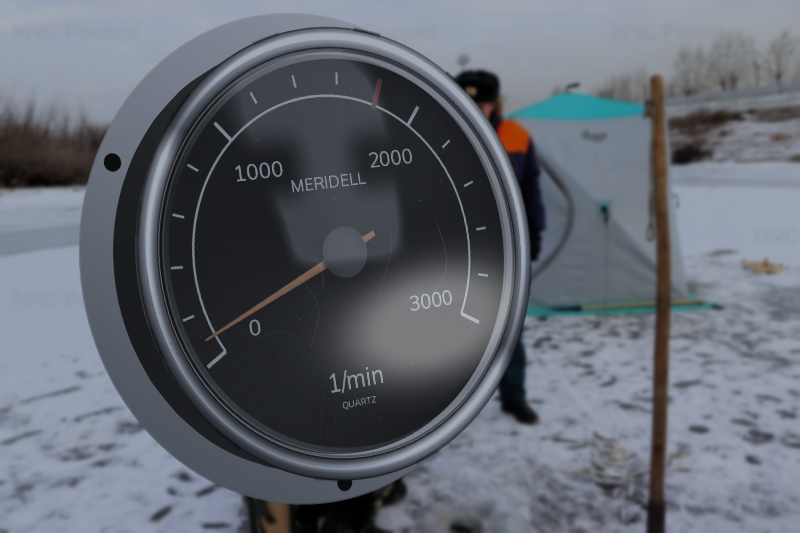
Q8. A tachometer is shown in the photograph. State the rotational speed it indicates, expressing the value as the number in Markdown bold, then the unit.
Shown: **100** rpm
